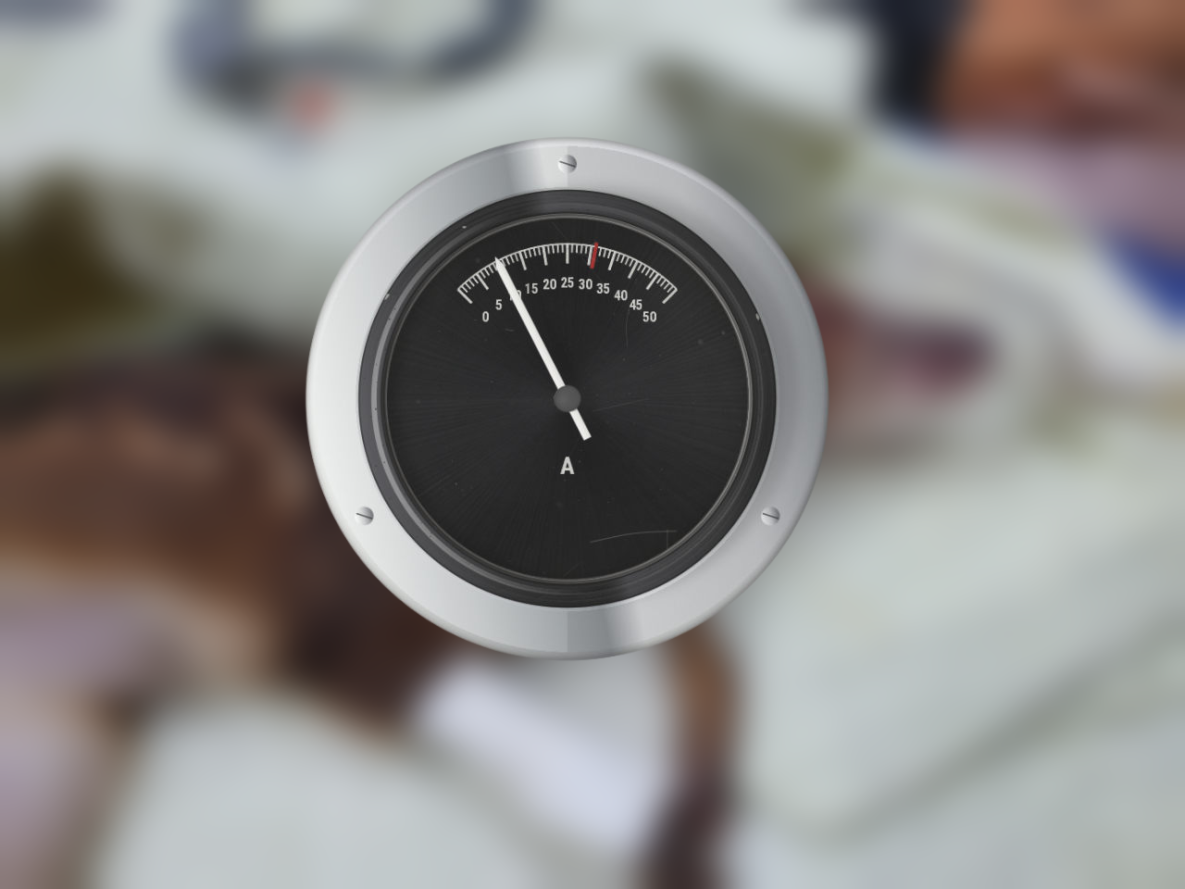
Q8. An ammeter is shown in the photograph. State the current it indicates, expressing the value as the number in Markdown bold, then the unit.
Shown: **10** A
